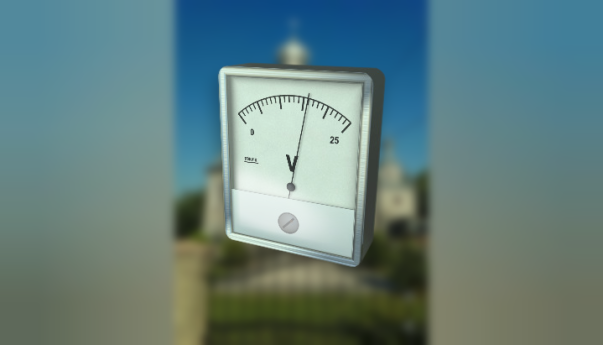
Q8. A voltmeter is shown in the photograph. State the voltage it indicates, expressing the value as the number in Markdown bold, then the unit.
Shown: **16** V
